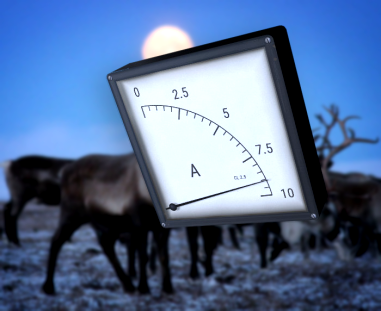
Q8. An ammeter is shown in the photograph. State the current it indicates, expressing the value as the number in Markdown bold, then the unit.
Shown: **9** A
